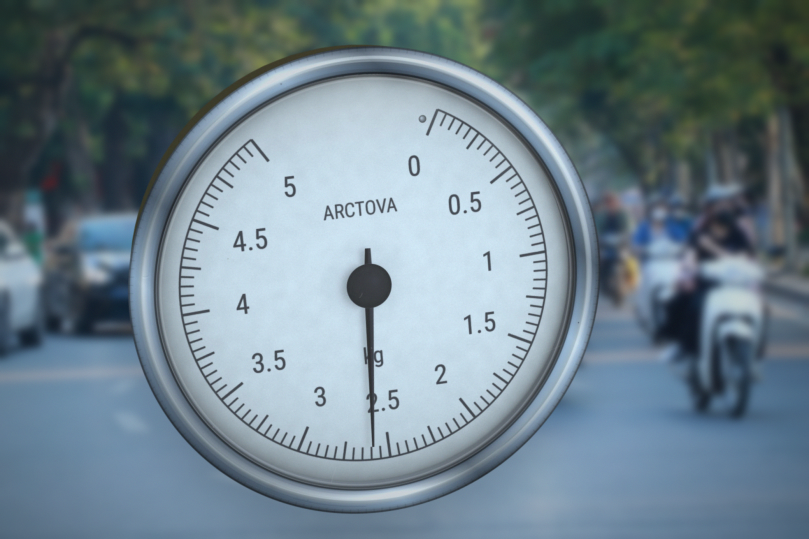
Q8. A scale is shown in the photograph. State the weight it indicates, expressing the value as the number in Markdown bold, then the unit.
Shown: **2.6** kg
